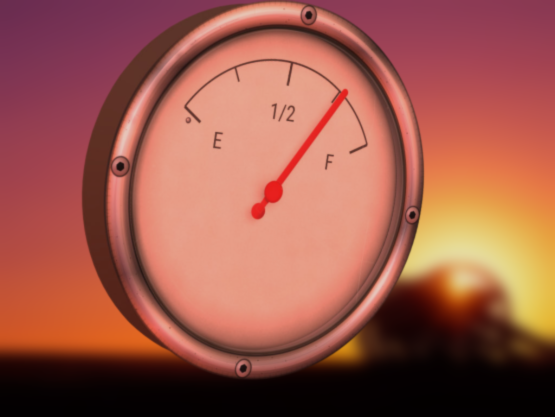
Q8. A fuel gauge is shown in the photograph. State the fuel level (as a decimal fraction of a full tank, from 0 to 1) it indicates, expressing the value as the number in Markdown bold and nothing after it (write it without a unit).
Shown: **0.75**
